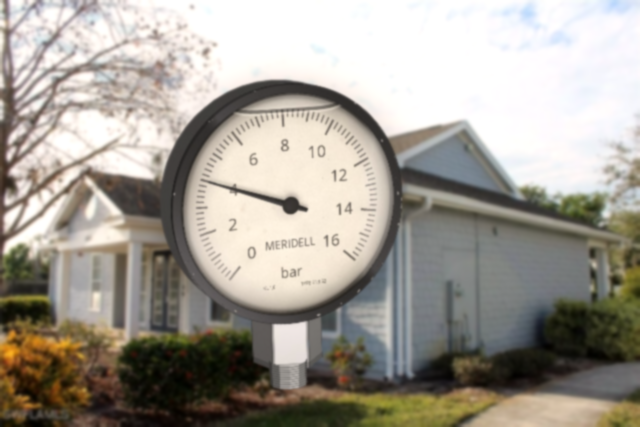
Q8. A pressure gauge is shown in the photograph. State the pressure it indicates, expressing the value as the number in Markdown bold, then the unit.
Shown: **4** bar
